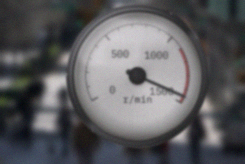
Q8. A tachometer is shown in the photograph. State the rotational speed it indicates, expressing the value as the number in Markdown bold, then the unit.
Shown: **1450** rpm
